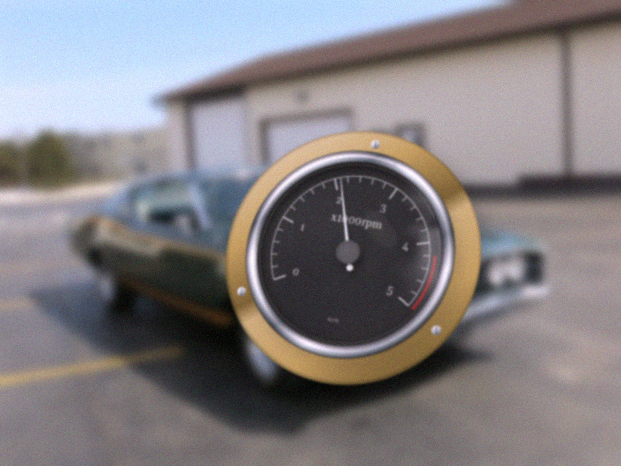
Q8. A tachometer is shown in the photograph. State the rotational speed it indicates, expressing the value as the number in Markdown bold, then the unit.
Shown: **2100** rpm
